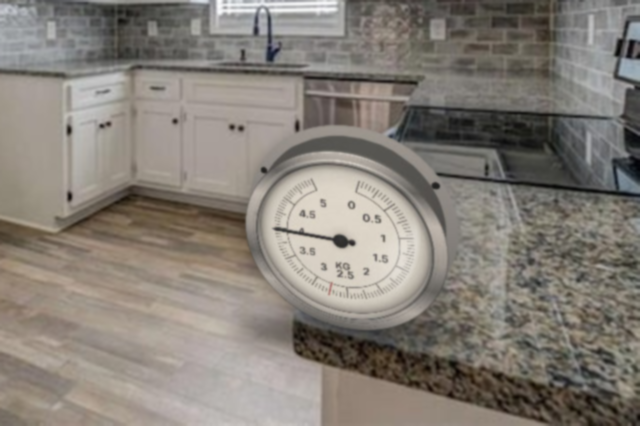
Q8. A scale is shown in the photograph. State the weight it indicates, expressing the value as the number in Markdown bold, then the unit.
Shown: **4** kg
